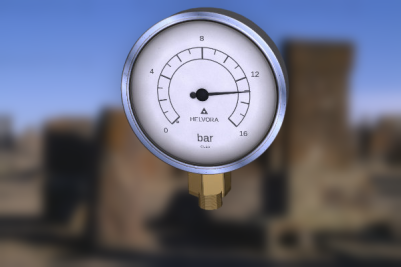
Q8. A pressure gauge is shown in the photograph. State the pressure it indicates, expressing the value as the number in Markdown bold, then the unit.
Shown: **13** bar
